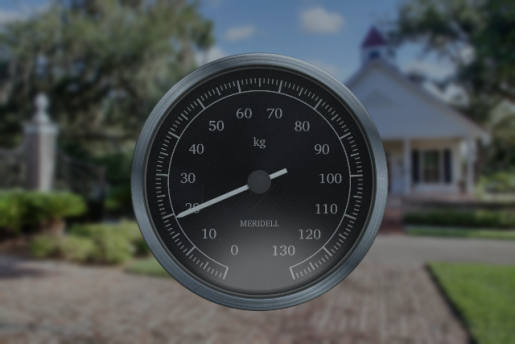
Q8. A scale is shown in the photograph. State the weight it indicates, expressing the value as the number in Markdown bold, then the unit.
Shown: **19** kg
